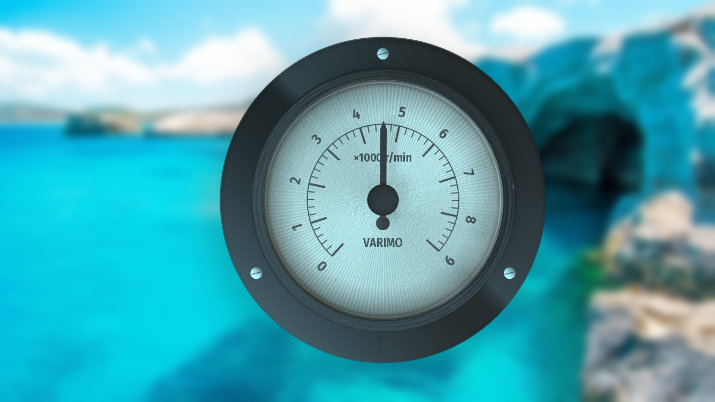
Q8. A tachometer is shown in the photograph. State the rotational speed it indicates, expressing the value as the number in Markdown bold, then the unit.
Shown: **4600** rpm
